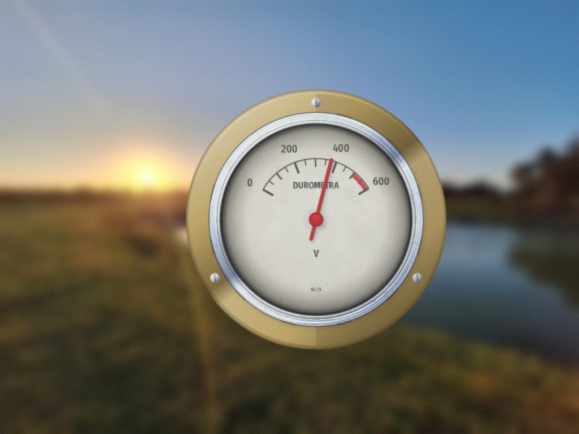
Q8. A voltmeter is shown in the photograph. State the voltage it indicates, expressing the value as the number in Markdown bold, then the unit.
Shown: **375** V
